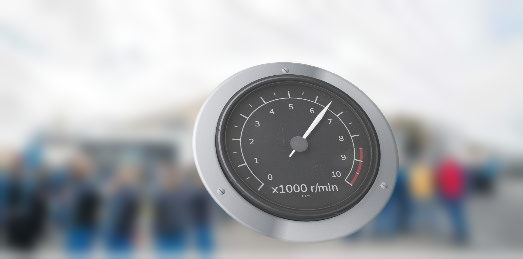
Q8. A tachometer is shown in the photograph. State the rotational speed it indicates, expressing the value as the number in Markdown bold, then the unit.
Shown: **6500** rpm
